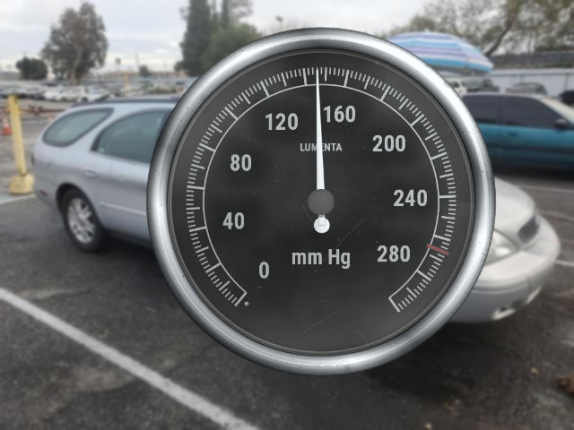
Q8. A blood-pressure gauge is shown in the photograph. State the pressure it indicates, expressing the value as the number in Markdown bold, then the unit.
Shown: **146** mmHg
